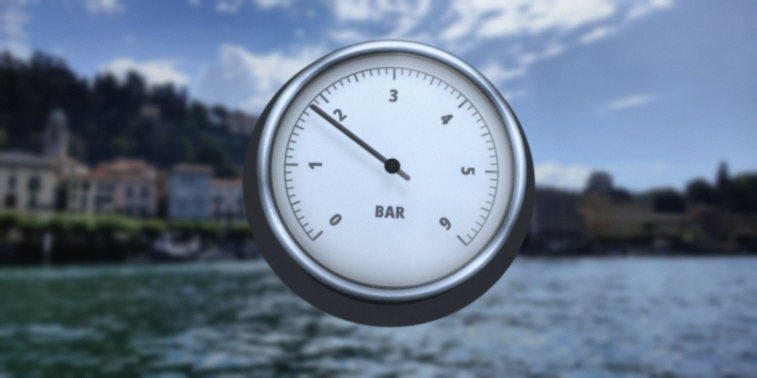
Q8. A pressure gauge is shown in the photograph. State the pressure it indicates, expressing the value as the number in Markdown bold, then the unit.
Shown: **1.8** bar
